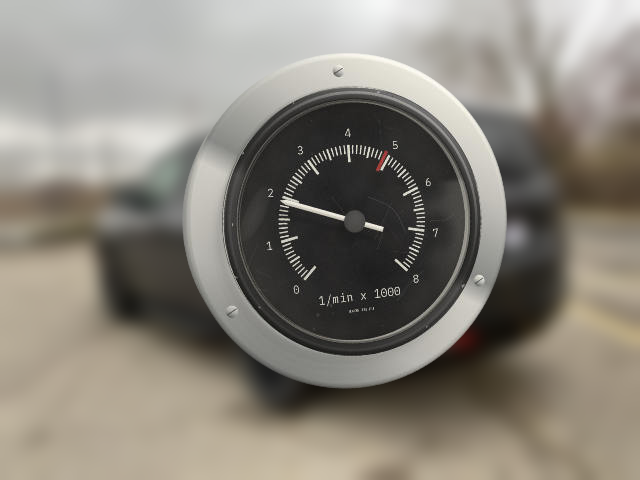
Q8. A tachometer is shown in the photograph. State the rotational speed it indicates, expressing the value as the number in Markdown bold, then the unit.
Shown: **1900** rpm
